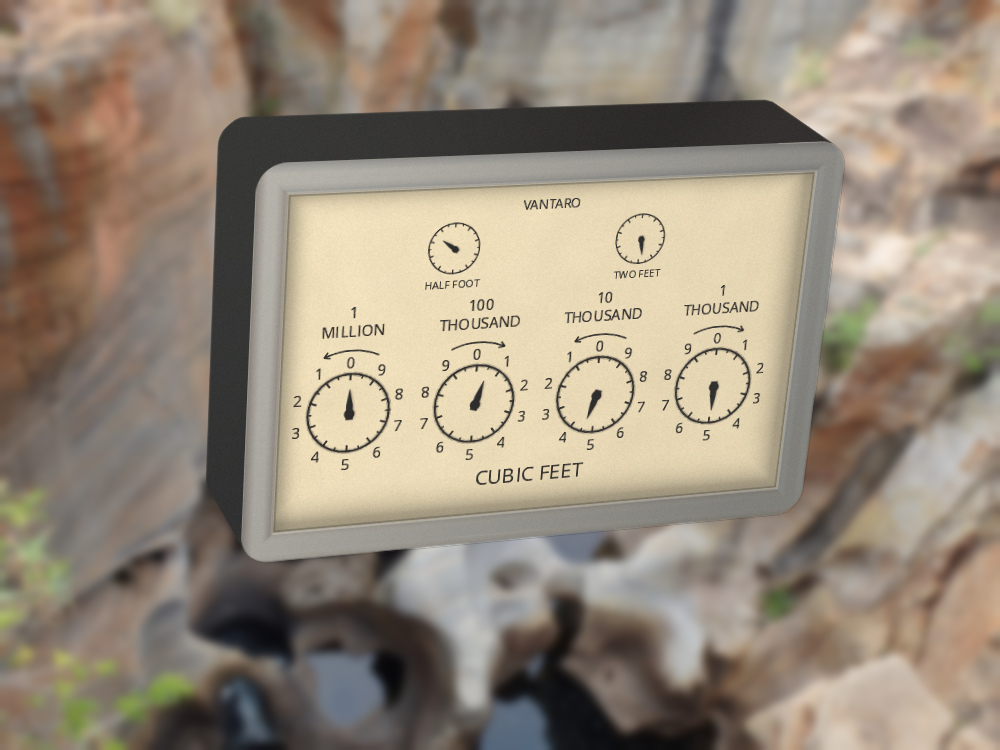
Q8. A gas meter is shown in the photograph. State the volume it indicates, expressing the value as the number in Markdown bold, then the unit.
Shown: **4500** ft³
